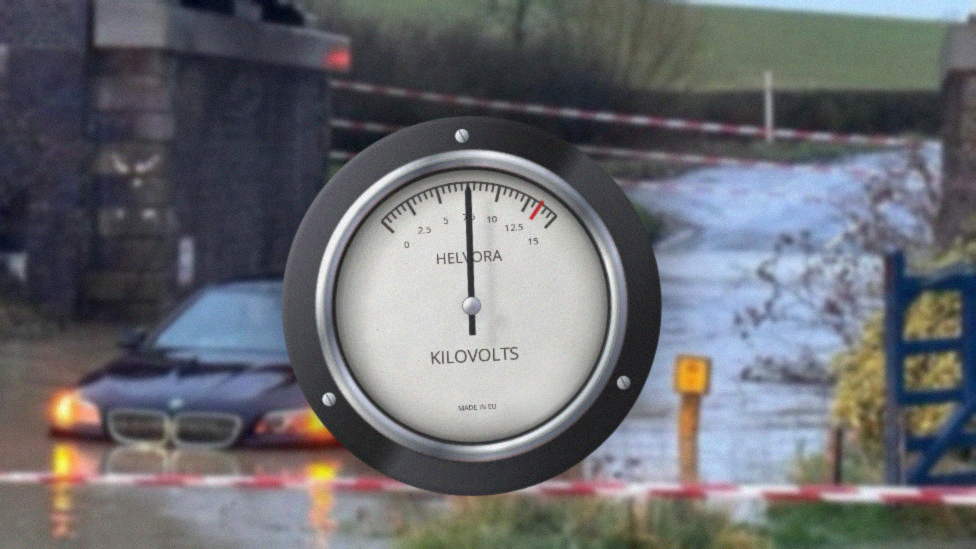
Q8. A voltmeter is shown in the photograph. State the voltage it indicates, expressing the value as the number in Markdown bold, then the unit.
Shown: **7.5** kV
